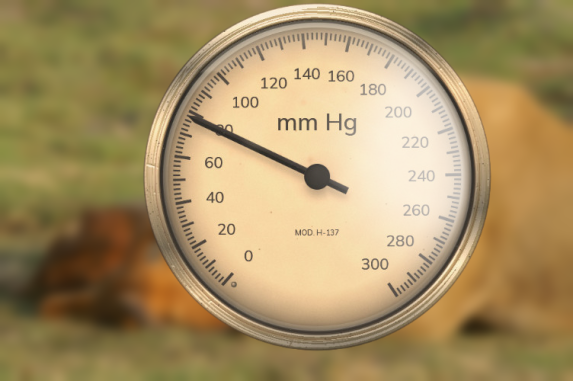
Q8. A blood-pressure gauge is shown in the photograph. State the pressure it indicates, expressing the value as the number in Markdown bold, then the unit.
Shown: **78** mmHg
